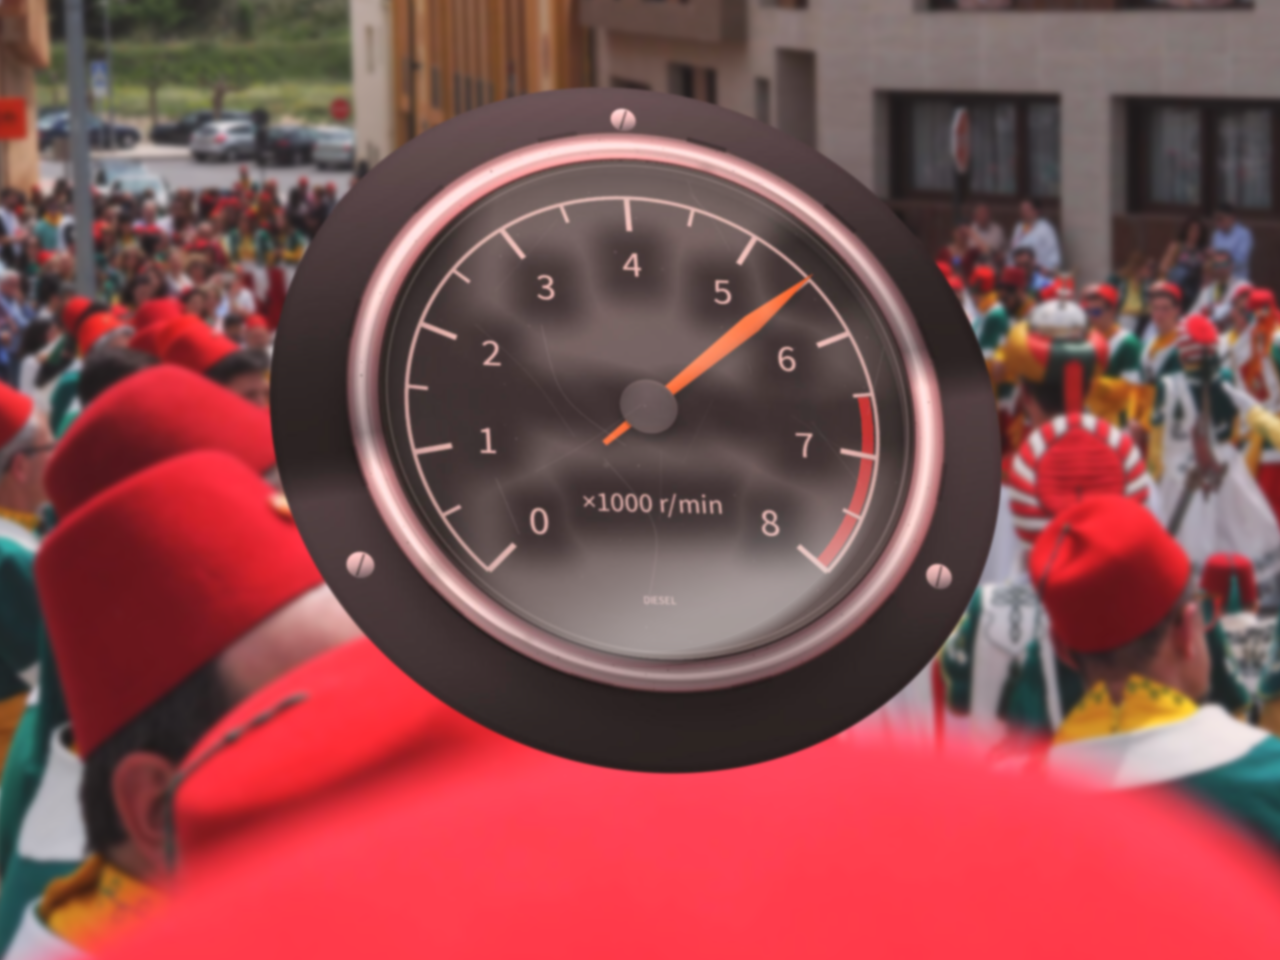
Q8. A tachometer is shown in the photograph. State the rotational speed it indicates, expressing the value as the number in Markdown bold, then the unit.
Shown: **5500** rpm
